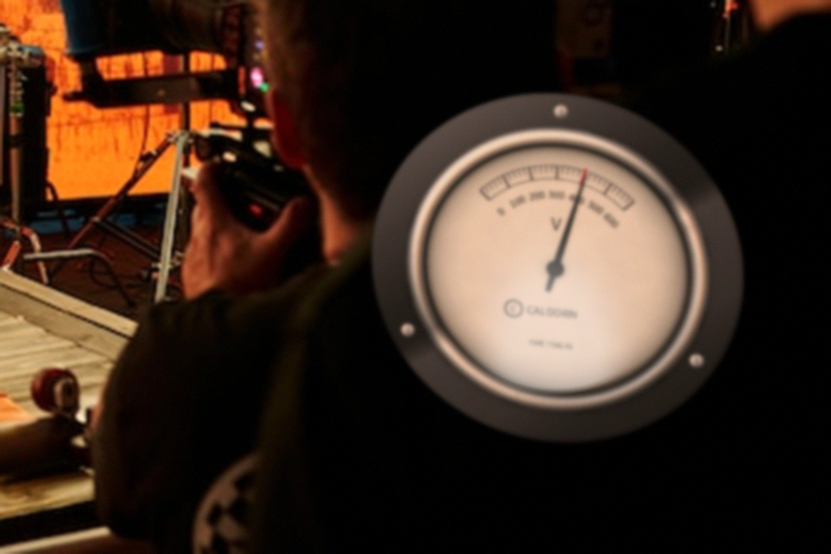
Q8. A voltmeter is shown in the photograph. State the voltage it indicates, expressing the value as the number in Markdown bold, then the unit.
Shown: **400** V
